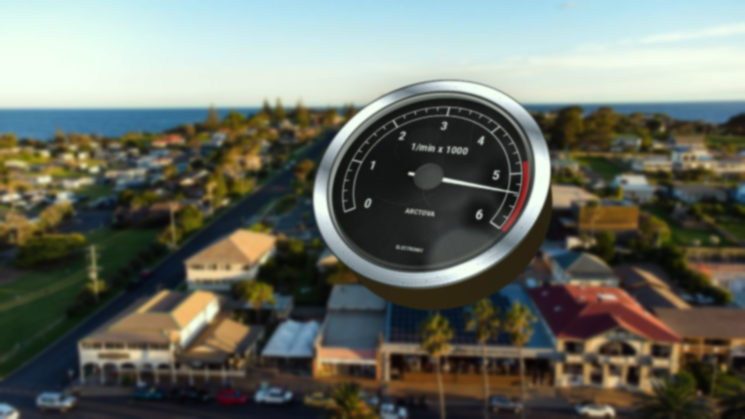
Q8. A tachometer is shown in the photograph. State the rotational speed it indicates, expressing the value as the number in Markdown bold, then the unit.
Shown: **5400** rpm
